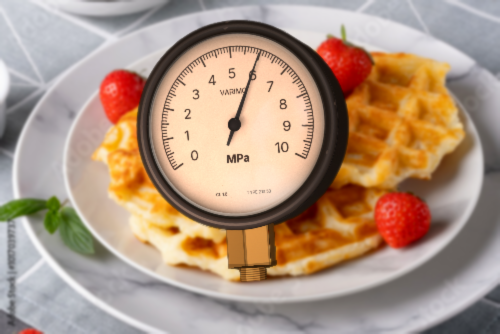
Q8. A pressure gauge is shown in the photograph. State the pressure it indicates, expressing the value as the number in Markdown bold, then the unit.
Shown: **6** MPa
